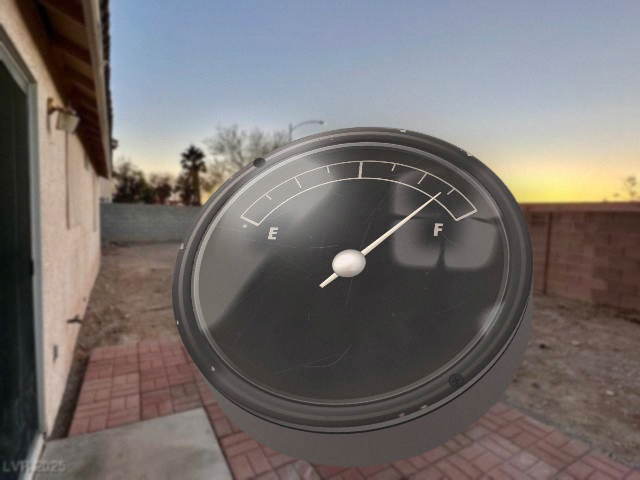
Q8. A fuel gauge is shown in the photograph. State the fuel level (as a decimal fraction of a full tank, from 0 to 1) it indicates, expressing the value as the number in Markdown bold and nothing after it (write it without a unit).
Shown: **0.875**
